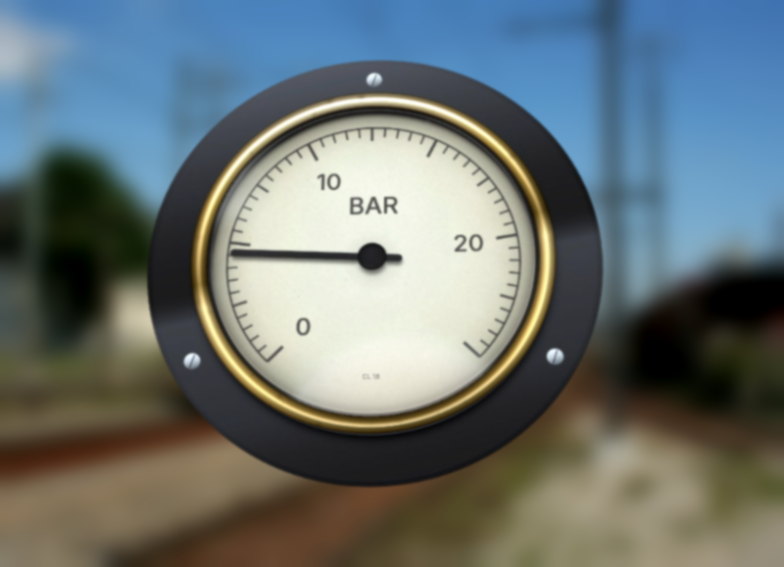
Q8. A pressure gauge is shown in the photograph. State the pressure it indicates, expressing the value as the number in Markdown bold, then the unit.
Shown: **4.5** bar
